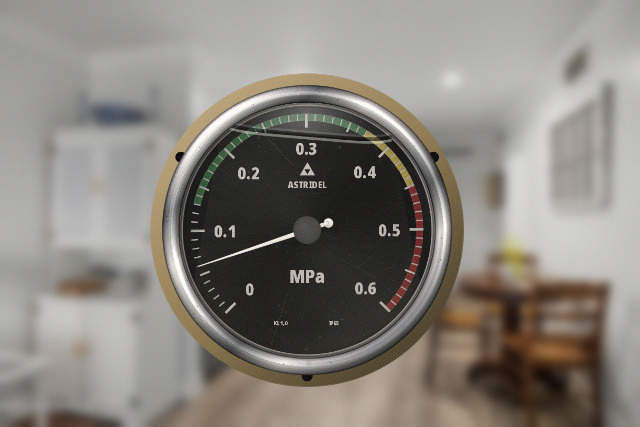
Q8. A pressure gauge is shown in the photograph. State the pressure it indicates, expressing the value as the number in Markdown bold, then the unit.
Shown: **0.06** MPa
